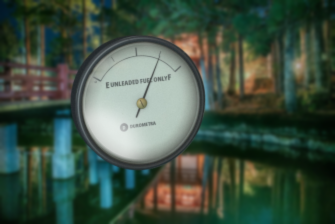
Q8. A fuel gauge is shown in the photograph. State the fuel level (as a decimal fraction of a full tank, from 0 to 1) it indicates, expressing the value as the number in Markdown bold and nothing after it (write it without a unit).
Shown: **0.75**
